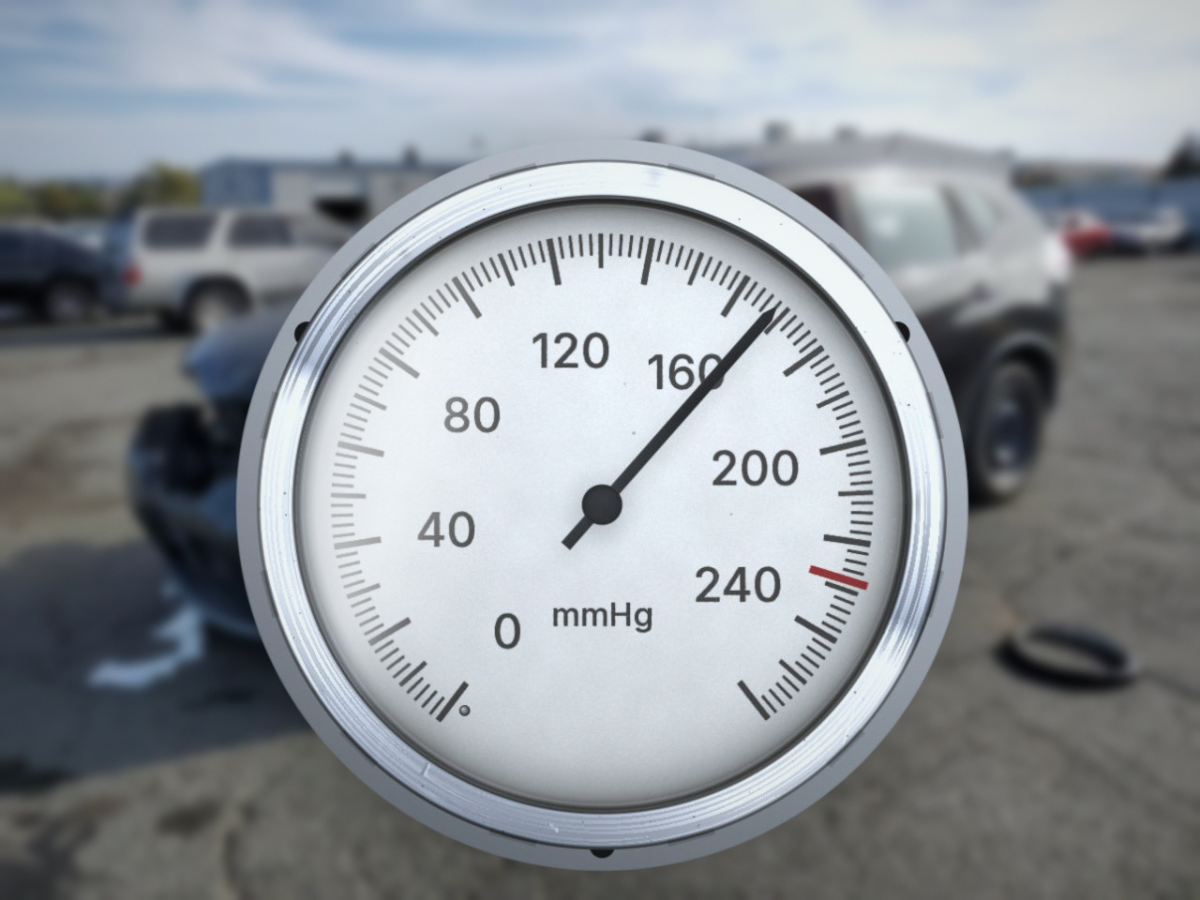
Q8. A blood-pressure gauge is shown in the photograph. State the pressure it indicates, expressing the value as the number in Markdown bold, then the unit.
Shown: **168** mmHg
